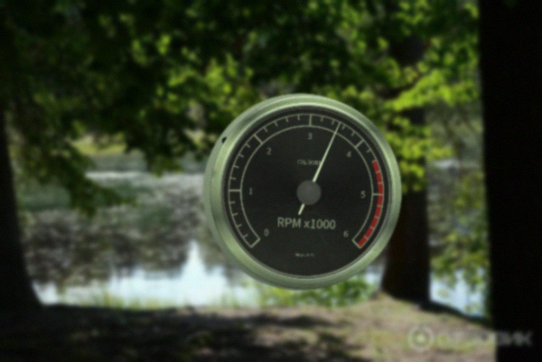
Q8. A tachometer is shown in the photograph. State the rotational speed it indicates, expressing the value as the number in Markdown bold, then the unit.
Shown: **3500** rpm
